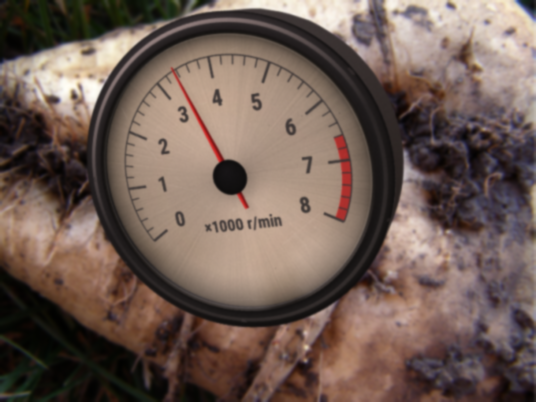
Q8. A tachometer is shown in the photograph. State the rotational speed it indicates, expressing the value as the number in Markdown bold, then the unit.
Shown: **3400** rpm
